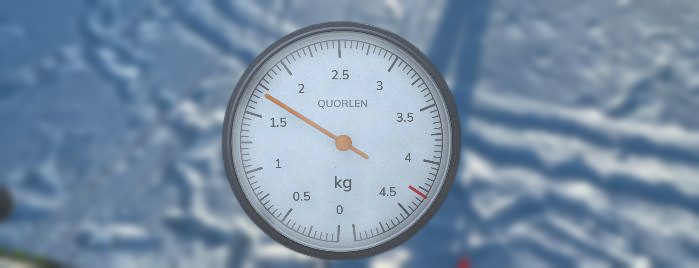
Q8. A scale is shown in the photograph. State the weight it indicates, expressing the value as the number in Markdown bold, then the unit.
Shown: **1.7** kg
